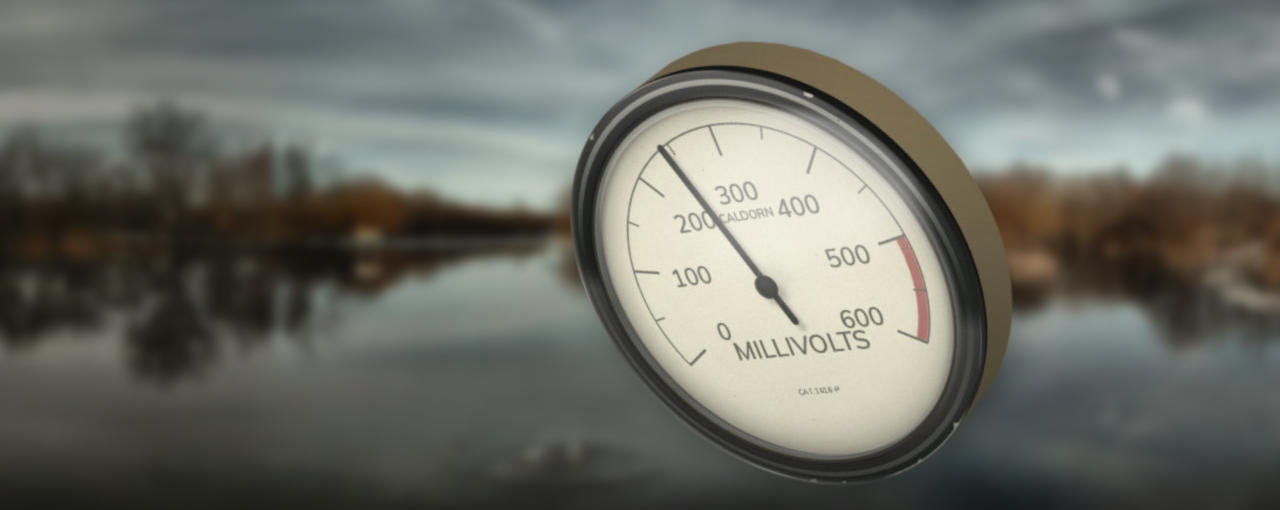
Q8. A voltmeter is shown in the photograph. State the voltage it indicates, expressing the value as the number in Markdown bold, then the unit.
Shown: **250** mV
